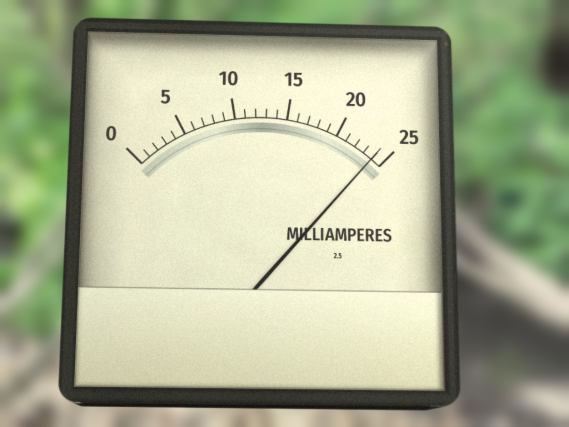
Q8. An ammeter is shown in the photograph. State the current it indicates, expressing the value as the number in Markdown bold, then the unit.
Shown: **24** mA
